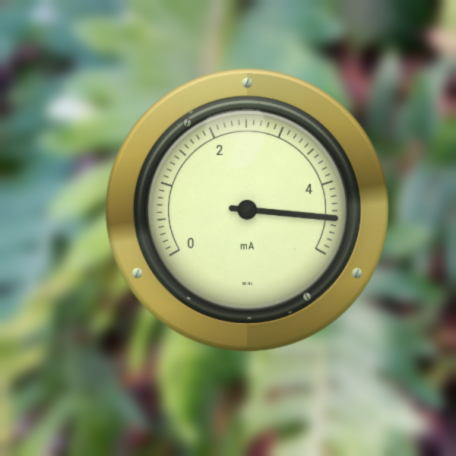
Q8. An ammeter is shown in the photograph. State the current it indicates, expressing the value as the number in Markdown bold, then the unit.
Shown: **4.5** mA
